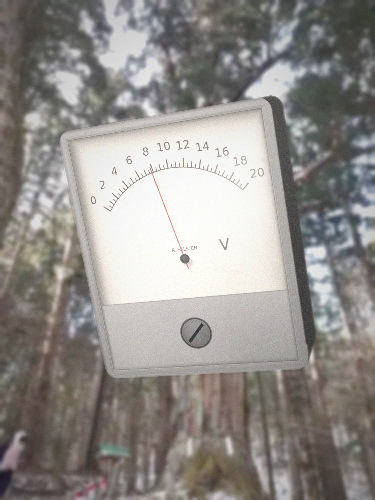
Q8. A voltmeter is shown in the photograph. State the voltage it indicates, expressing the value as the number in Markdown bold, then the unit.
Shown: **8** V
